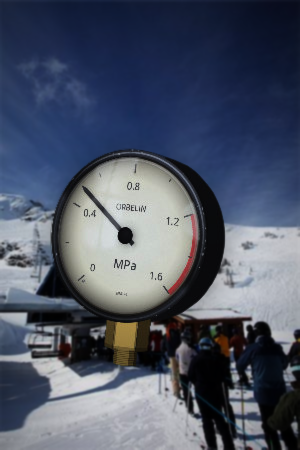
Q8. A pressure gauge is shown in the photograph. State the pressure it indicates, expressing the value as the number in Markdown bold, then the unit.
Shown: **0.5** MPa
